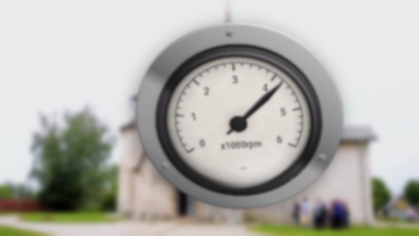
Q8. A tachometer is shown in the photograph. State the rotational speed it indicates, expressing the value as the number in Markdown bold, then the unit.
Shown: **4200** rpm
